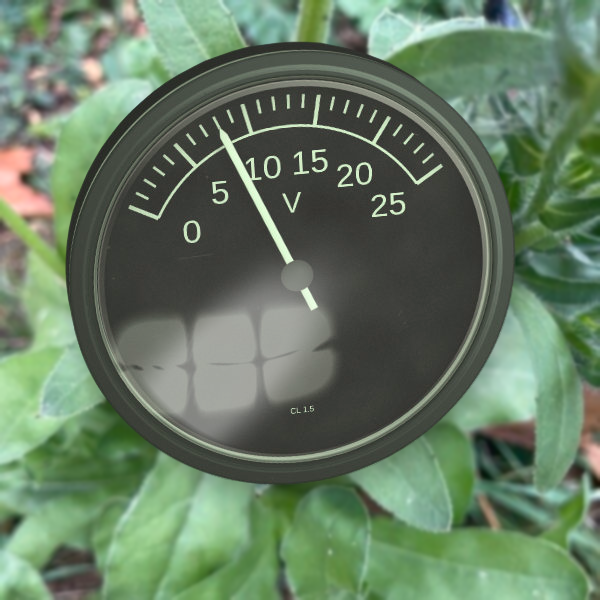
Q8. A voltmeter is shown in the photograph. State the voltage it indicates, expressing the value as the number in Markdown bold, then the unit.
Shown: **8** V
